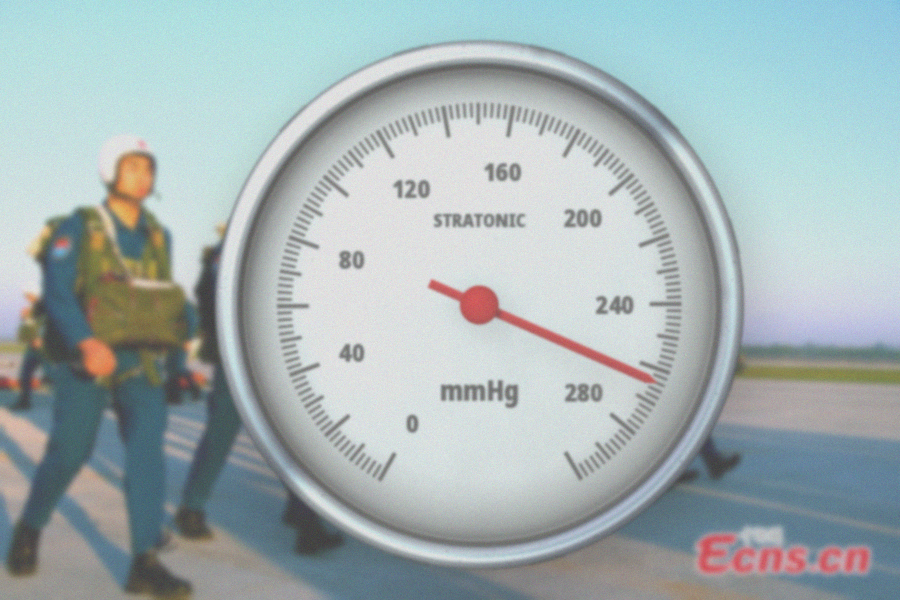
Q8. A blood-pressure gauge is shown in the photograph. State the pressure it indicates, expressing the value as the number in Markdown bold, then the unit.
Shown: **264** mmHg
